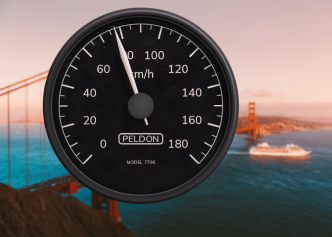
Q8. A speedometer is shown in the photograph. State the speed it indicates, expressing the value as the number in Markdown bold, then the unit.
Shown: **77.5** km/h
